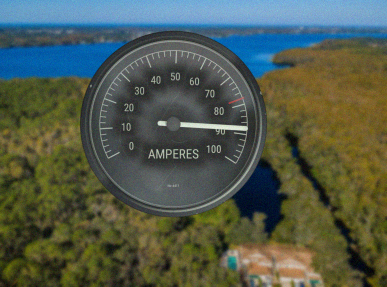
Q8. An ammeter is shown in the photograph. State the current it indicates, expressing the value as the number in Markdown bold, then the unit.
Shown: **88** A
